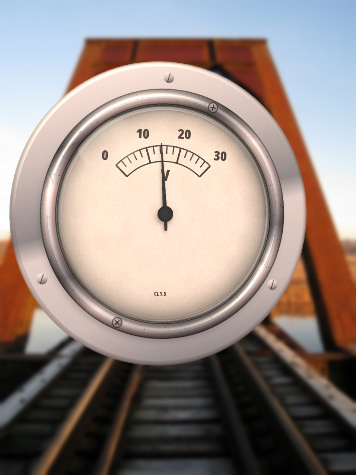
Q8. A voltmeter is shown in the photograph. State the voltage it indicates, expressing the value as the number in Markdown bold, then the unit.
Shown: **14** V
